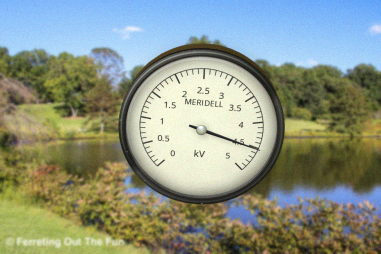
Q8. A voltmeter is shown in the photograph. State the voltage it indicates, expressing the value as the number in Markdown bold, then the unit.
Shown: **4.5** kV
